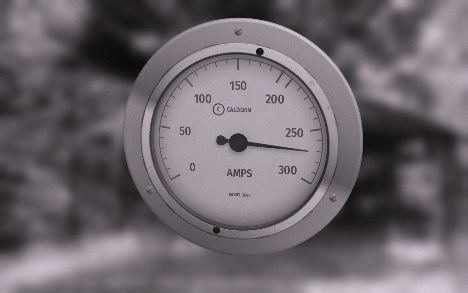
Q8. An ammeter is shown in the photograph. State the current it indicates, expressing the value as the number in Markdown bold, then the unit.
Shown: **270** A
